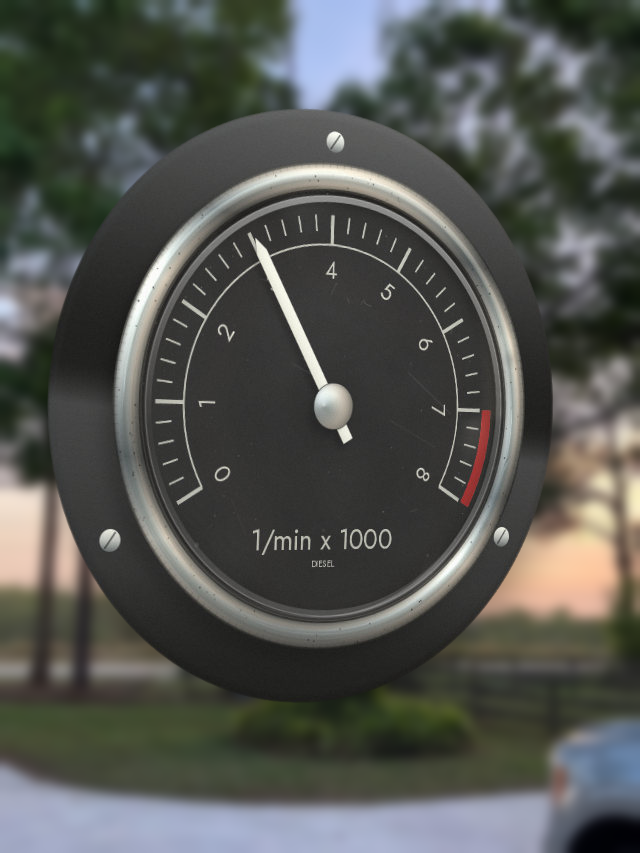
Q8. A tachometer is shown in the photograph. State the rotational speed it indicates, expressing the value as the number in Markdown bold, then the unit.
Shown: **3000** rpm
